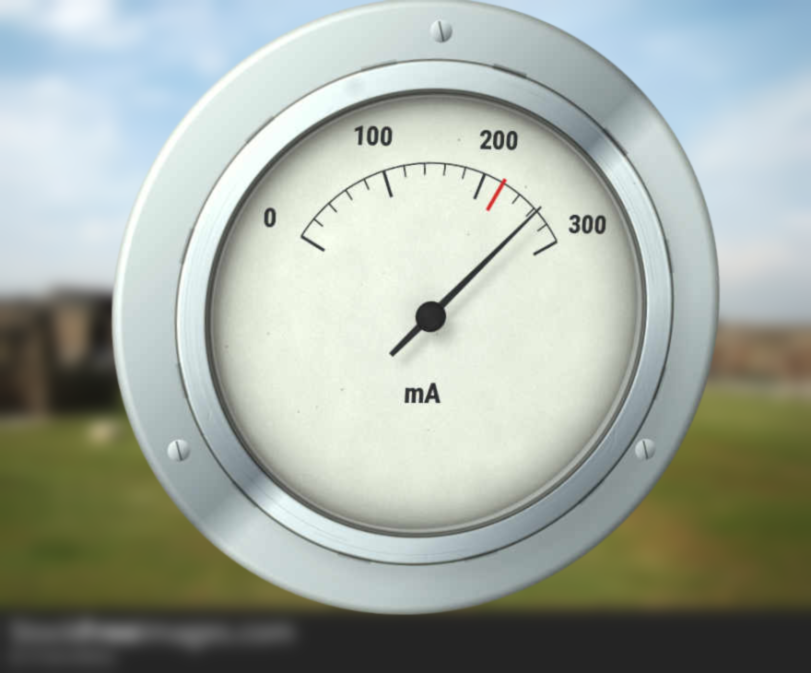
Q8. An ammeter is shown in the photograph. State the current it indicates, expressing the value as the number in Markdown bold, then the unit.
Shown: **260** mA
